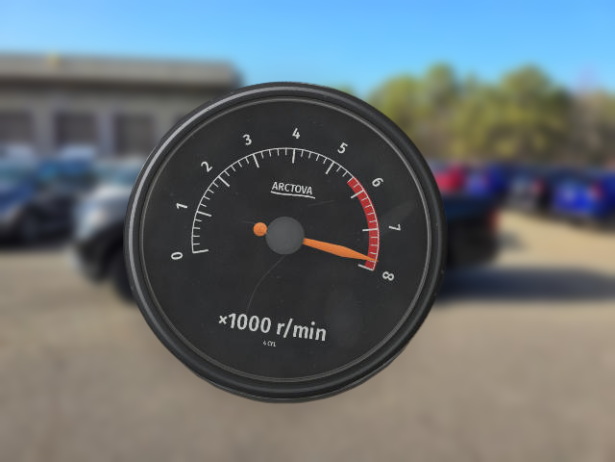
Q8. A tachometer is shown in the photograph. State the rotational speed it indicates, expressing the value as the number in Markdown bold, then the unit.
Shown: **7800** rpm
